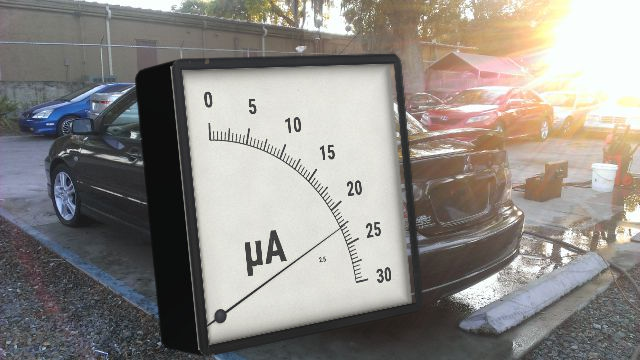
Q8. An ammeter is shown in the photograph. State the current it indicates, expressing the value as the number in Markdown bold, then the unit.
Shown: **22.5** µA
